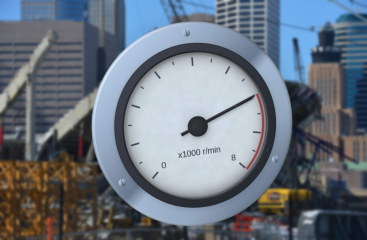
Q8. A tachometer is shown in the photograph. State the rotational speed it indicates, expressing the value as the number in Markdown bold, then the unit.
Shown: **6000** rpm
